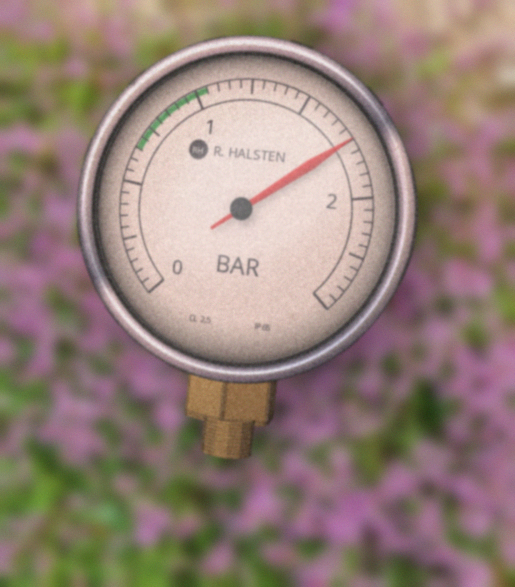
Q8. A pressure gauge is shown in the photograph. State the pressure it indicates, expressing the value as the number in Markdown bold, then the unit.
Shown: **1.75** bar
